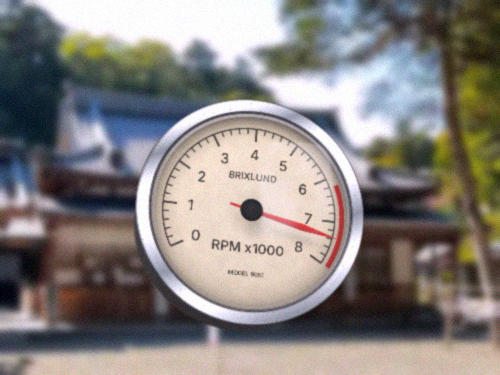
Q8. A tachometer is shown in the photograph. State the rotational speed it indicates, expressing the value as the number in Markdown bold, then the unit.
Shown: **7400** rpm
